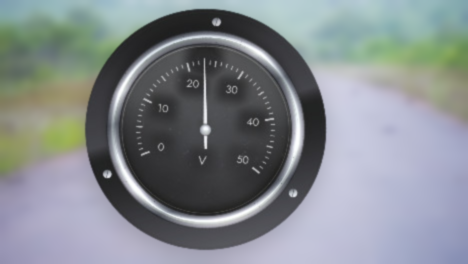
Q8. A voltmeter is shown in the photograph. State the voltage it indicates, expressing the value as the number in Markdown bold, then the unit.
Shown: **23** V
